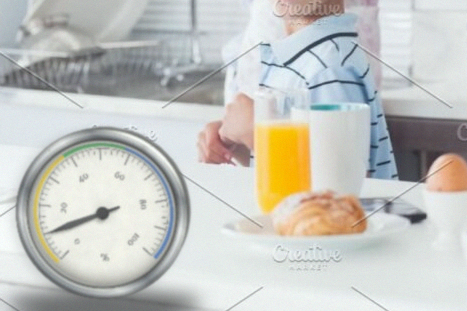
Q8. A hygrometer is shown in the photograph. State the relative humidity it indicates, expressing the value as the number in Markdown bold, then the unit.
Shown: **10** %
